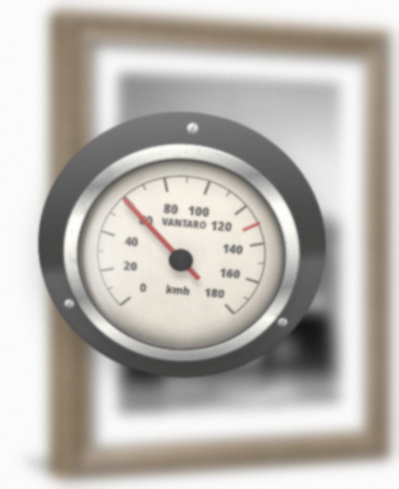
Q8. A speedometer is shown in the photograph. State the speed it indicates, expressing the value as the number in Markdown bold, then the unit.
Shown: **60** km/h
